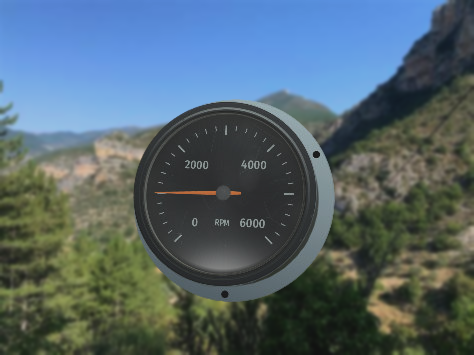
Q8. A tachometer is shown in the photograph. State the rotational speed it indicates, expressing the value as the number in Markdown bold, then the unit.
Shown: **1000** rpm
